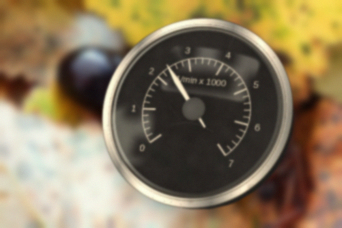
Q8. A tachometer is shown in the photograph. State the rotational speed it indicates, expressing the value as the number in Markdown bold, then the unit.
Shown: **2400** rpm
